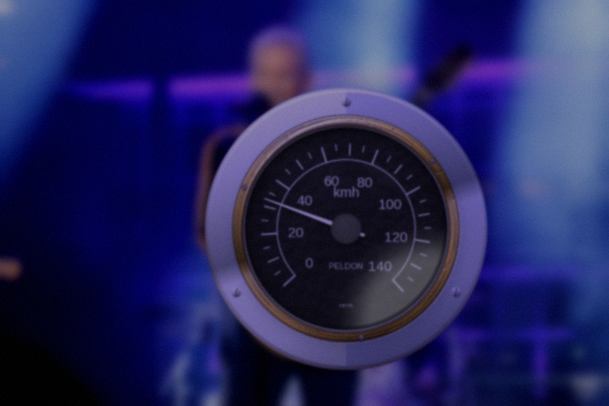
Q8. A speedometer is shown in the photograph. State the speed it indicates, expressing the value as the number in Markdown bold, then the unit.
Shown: **32.5** km/h
